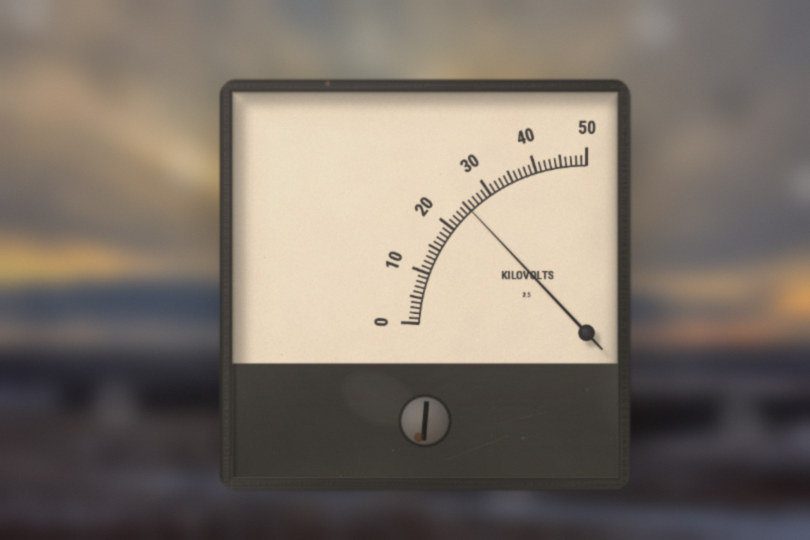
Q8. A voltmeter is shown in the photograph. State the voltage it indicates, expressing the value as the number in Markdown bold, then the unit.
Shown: **25** kV
